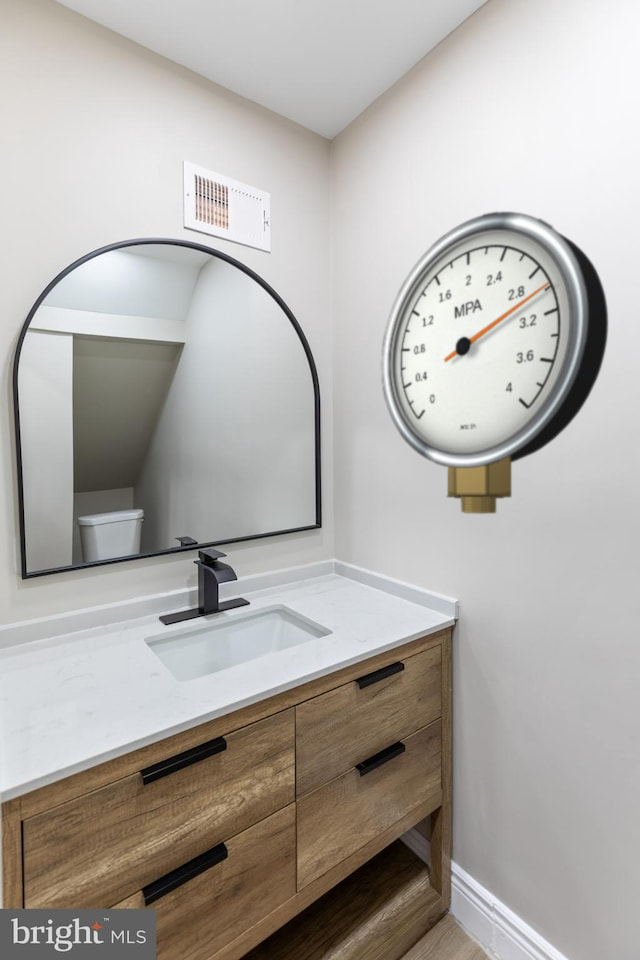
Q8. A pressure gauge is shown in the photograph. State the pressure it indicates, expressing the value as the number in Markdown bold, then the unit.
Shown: **3** MPa
